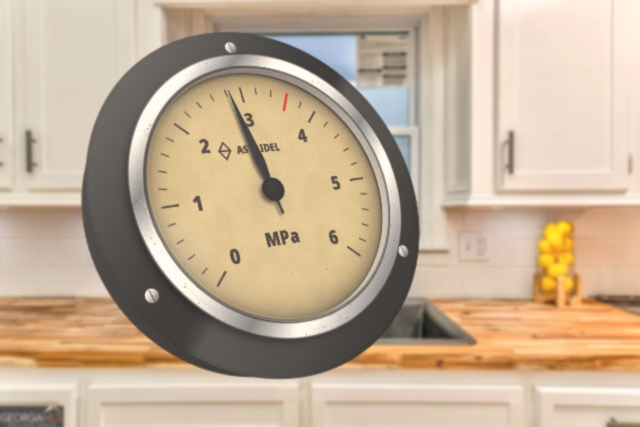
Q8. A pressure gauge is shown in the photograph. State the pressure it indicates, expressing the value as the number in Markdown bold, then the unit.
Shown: **2.8** MPa
